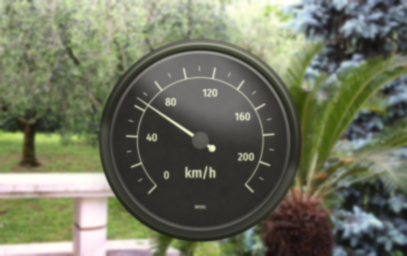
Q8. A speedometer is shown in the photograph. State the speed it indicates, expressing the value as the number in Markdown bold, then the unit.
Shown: **65** km/h
